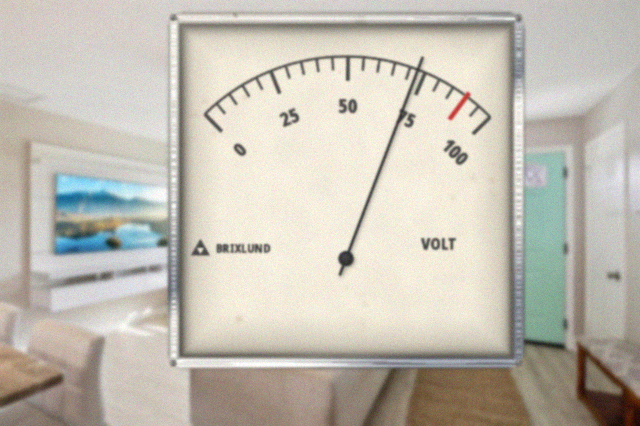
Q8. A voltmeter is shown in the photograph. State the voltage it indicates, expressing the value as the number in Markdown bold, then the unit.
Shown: **72.5** V
